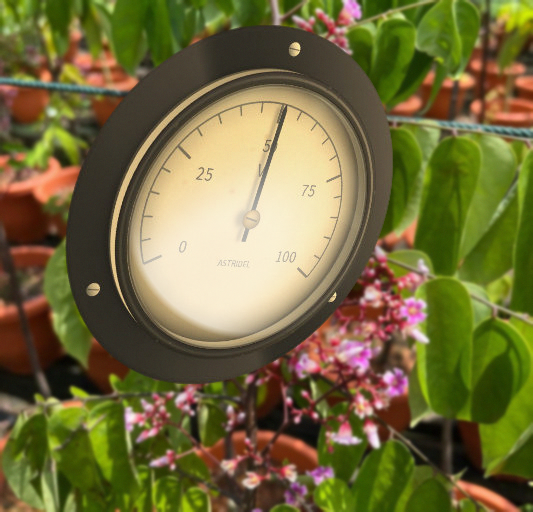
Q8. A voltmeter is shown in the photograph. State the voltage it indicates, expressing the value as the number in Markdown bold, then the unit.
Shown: **50** V
